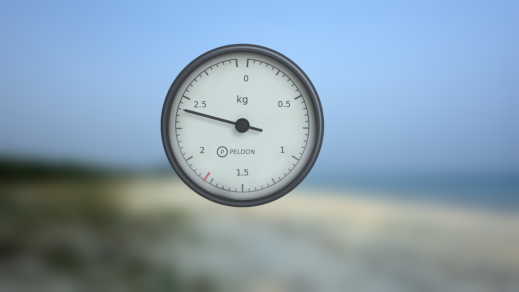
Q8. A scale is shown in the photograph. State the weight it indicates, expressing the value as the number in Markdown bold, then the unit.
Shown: **2.4** kg
